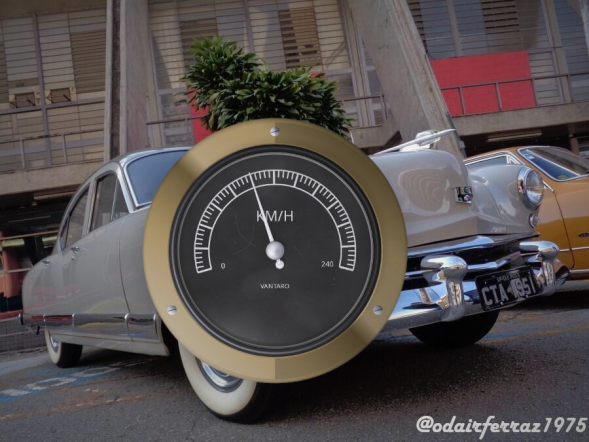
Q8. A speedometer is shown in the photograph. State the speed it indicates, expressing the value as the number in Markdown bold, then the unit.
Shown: **100** km/h
